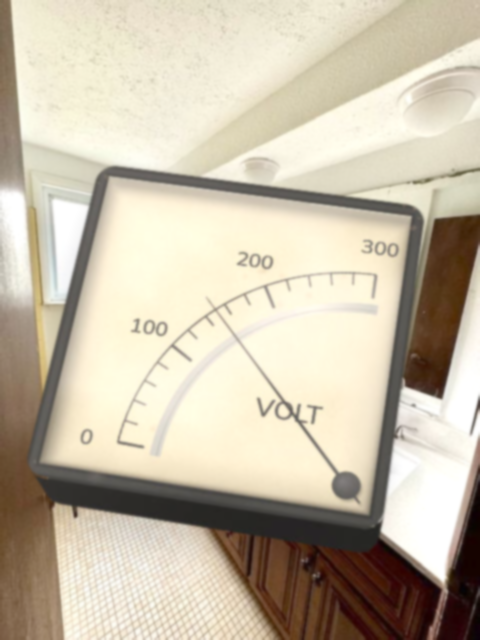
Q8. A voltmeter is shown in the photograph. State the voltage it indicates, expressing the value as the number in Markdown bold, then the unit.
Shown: **150** V
